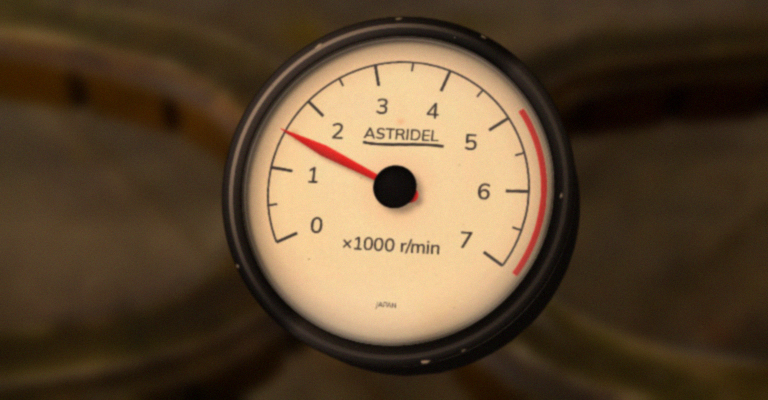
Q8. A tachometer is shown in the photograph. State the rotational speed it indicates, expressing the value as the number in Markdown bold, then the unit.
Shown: **1500** rpm
